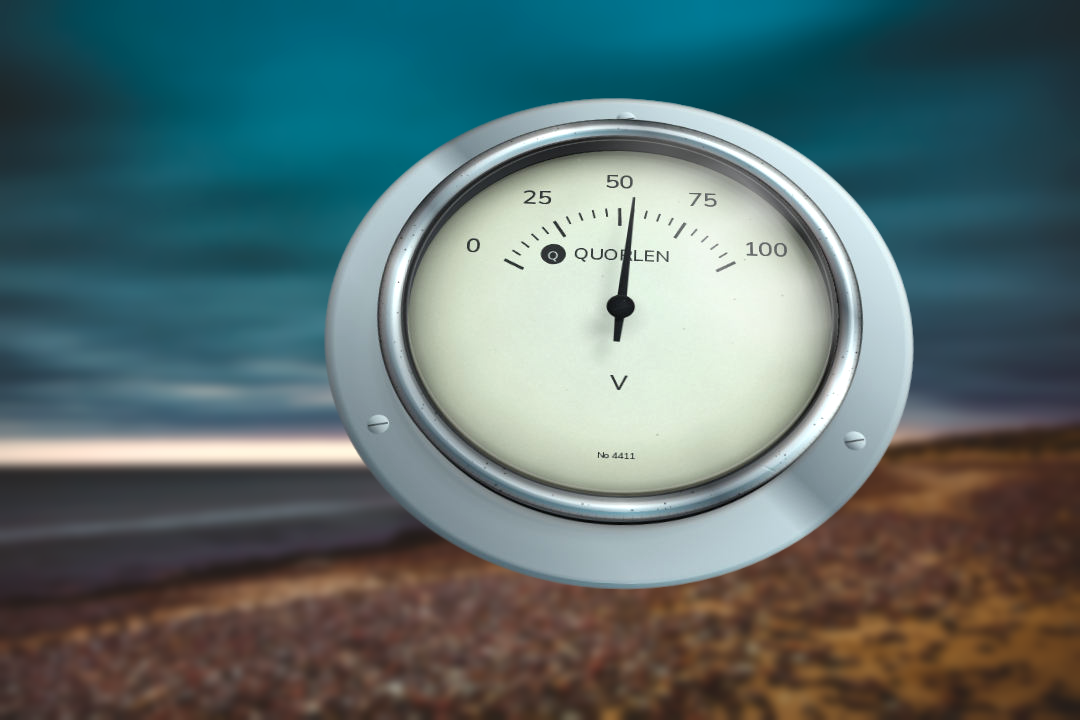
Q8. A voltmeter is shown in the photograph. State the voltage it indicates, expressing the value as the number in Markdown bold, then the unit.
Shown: **55** V
